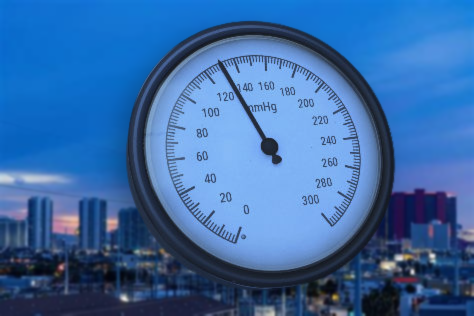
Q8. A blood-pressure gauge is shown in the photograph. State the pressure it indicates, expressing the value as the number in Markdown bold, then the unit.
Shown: **130** mmHg
